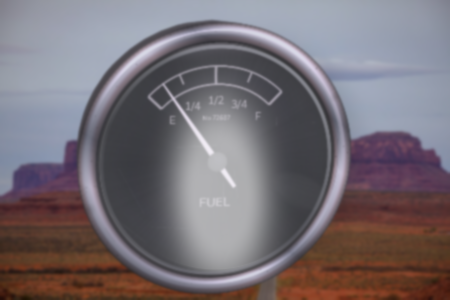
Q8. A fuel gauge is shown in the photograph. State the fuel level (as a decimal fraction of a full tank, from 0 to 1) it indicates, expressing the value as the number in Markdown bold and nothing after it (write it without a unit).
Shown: **0.125**
